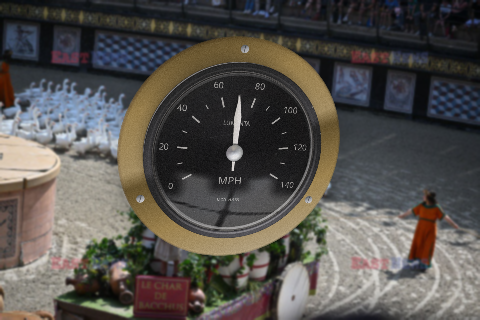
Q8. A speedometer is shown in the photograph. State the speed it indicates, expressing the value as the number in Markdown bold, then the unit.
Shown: **70** mph
